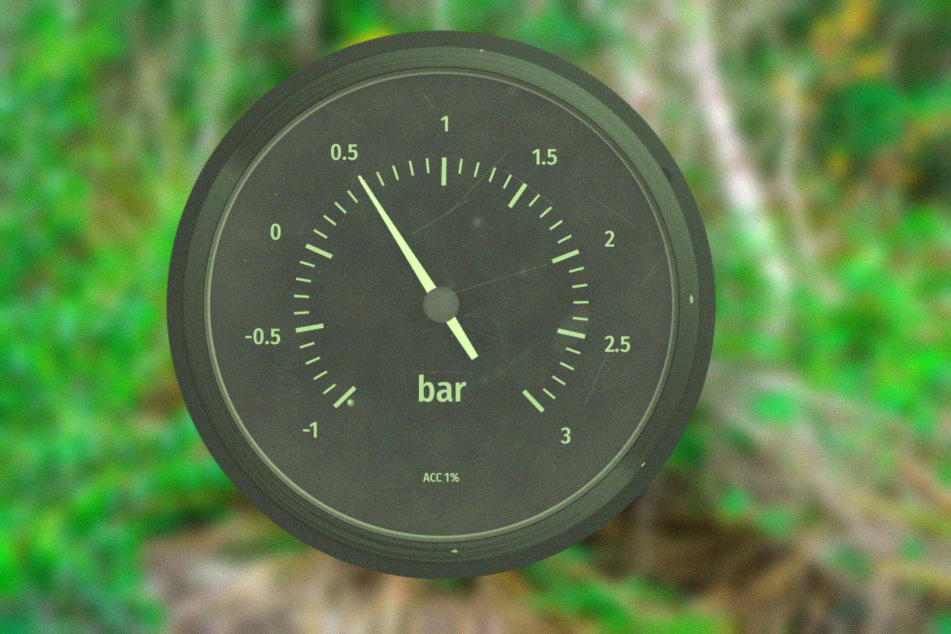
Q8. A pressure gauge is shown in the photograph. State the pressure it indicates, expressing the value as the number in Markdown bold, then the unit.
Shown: **0.5** bar
